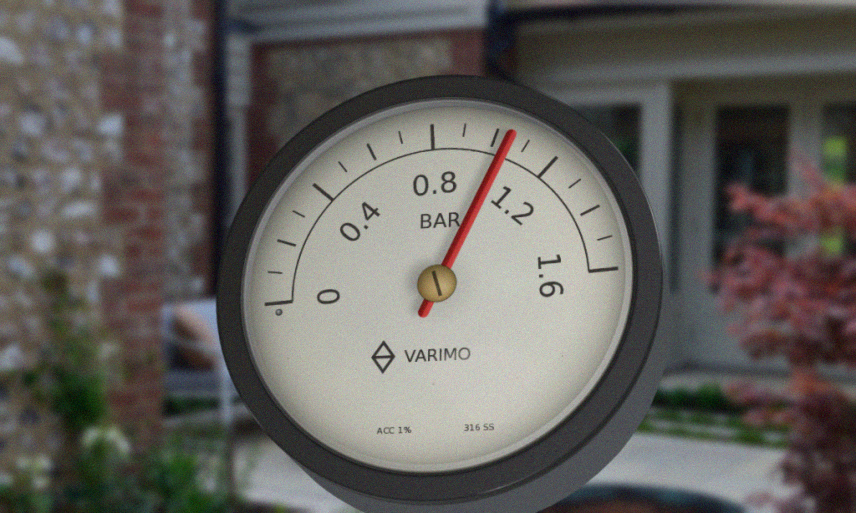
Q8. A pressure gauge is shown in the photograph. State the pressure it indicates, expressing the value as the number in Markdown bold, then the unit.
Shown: **1.05** bar
